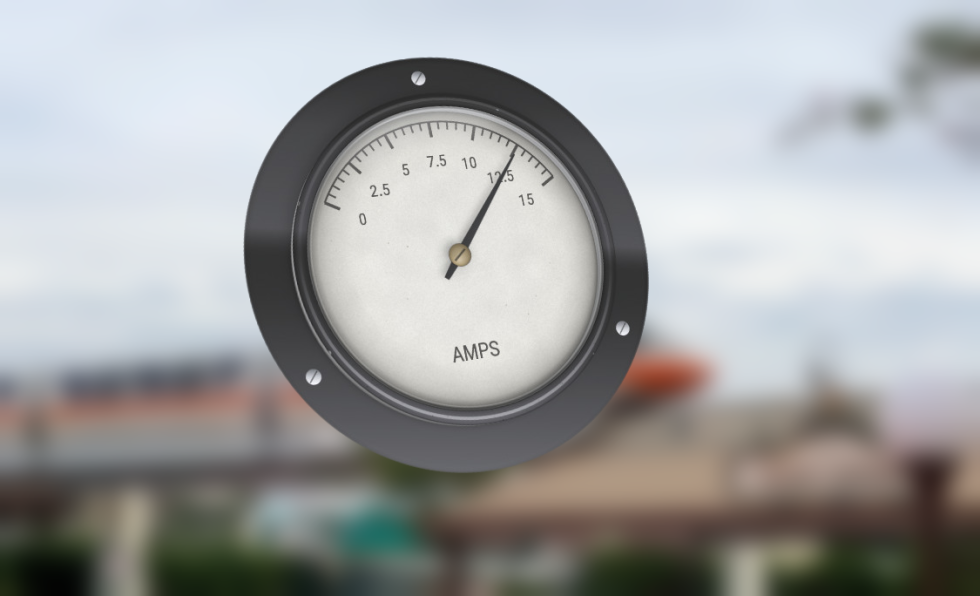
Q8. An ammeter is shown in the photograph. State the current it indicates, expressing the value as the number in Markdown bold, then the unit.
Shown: **12.5** A
